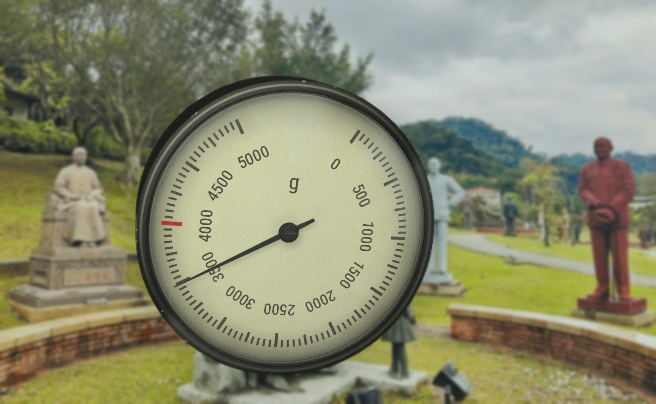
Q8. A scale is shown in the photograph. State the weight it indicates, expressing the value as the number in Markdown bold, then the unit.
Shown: **3500** g
